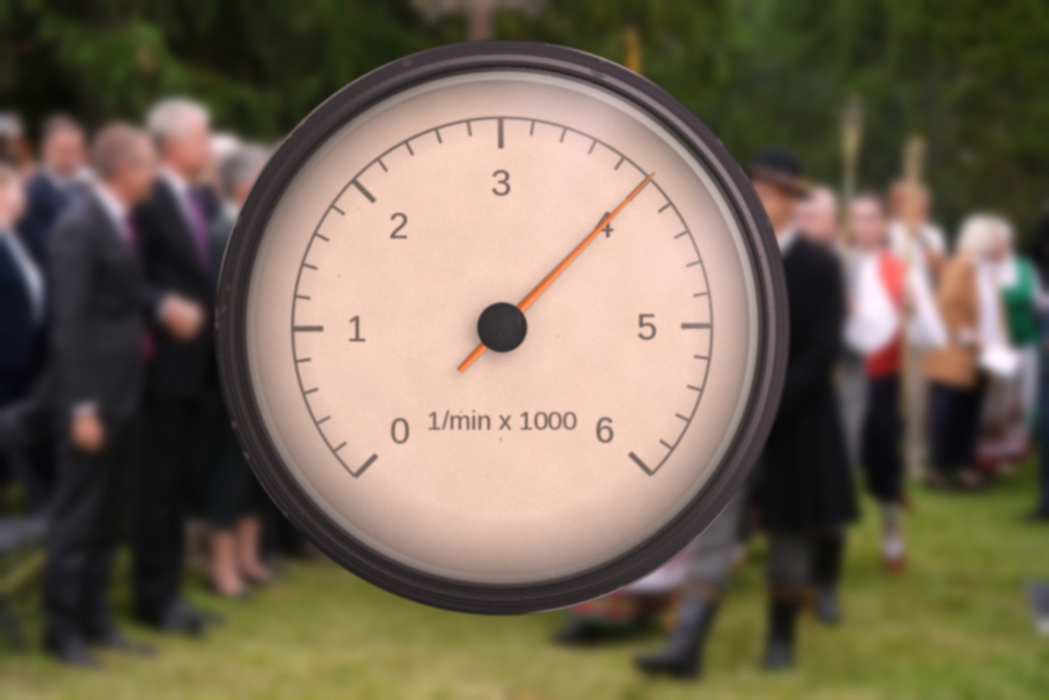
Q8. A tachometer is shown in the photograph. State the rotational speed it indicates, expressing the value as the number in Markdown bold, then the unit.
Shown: **4000** rpm
